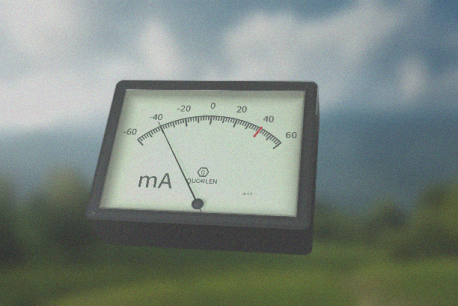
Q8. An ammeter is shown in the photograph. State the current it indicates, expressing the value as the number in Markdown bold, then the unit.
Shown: **-40** mA
